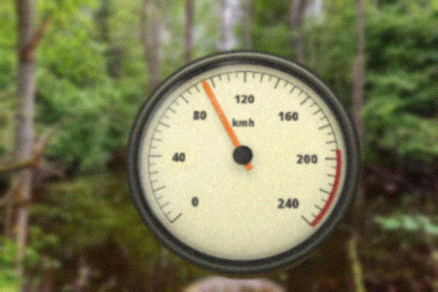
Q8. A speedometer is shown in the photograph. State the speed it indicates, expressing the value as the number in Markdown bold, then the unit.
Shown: **95** km/h
